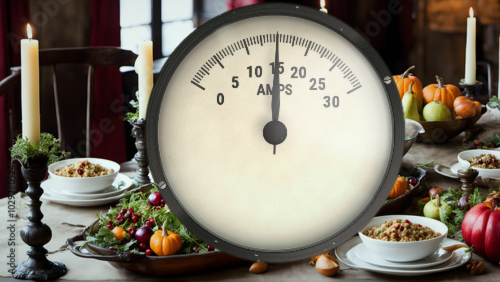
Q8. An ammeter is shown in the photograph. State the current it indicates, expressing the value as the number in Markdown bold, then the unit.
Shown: **15** A
